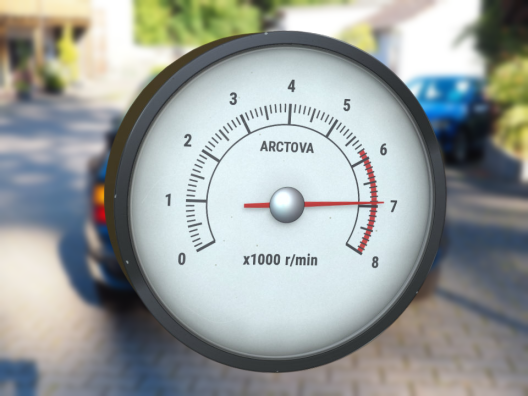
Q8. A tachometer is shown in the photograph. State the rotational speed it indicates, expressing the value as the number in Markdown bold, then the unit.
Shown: **6900** rpm
